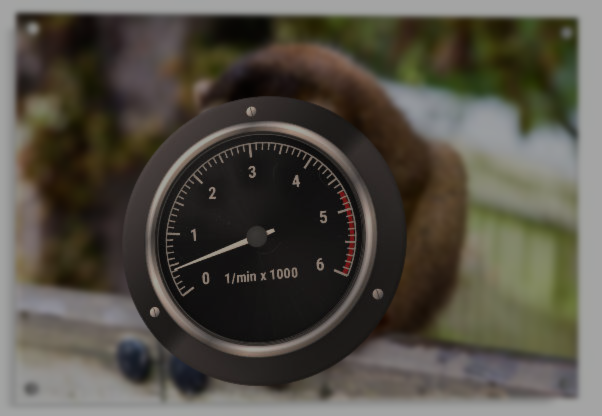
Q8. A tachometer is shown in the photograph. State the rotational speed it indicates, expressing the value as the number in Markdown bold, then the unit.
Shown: **400** rpm
